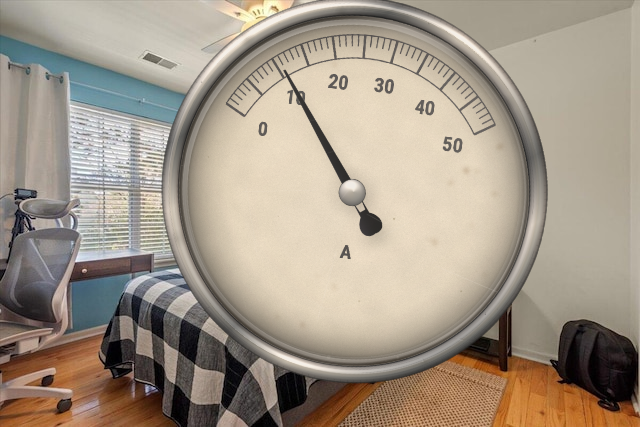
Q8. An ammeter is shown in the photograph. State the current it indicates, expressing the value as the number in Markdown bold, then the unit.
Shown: **11** A
